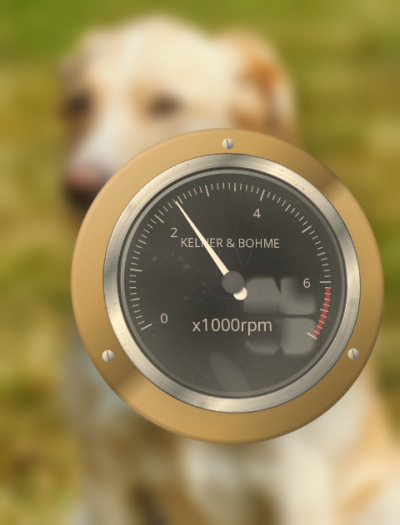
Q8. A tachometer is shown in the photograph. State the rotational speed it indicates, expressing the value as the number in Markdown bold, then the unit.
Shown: **2400** rpm
